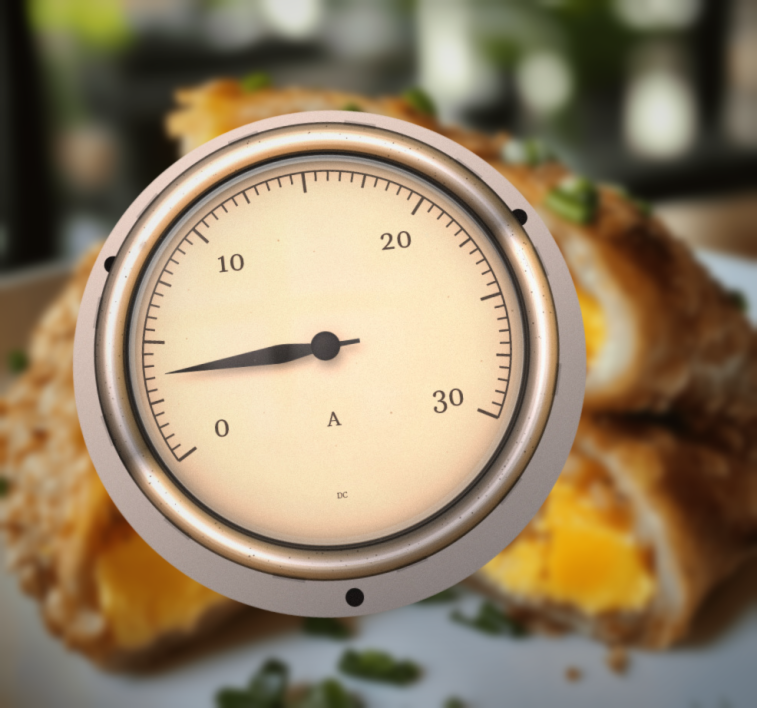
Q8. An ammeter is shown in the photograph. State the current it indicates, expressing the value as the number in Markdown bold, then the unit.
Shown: **3.5** A
